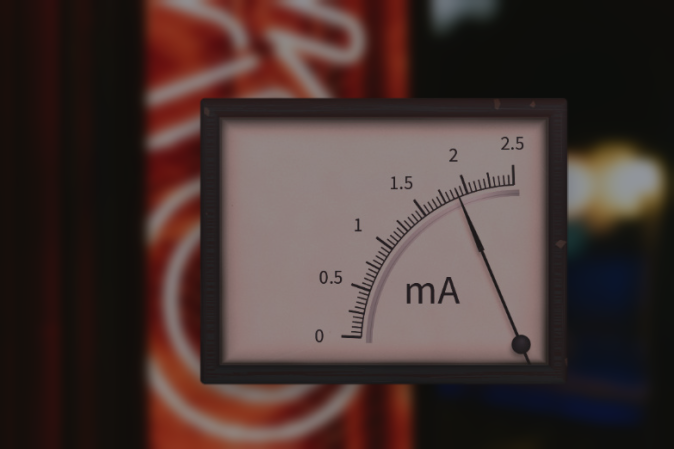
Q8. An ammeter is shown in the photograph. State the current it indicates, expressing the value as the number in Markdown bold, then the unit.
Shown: **1.9** mA
